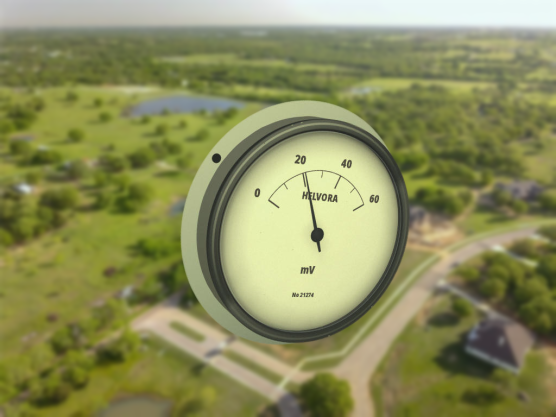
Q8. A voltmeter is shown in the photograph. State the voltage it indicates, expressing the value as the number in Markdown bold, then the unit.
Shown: **20** mV
